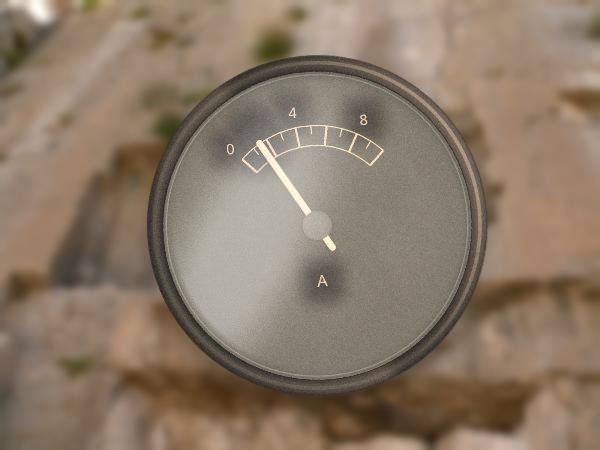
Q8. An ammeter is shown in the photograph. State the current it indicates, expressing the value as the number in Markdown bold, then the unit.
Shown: **1.5** A
